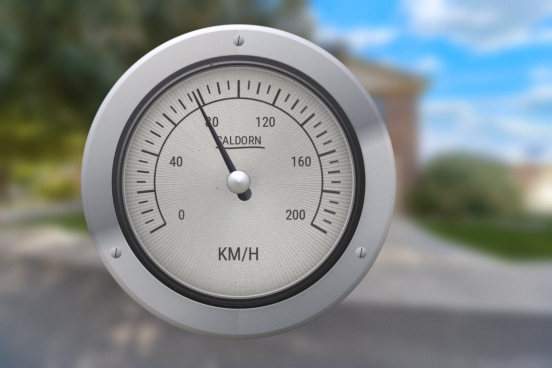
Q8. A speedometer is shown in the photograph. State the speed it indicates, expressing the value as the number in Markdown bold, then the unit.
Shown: **77.5** km/h
